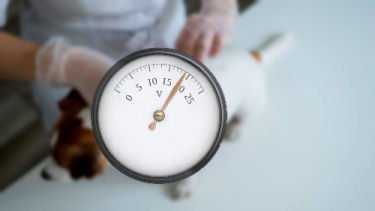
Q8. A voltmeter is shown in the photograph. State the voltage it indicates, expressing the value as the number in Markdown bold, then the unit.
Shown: **19** V
